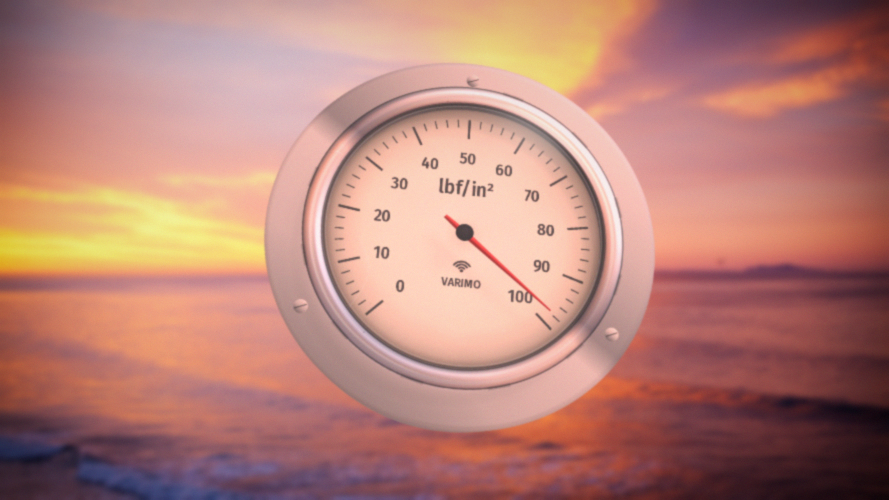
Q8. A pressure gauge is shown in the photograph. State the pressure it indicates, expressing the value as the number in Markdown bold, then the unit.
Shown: **98** psi
